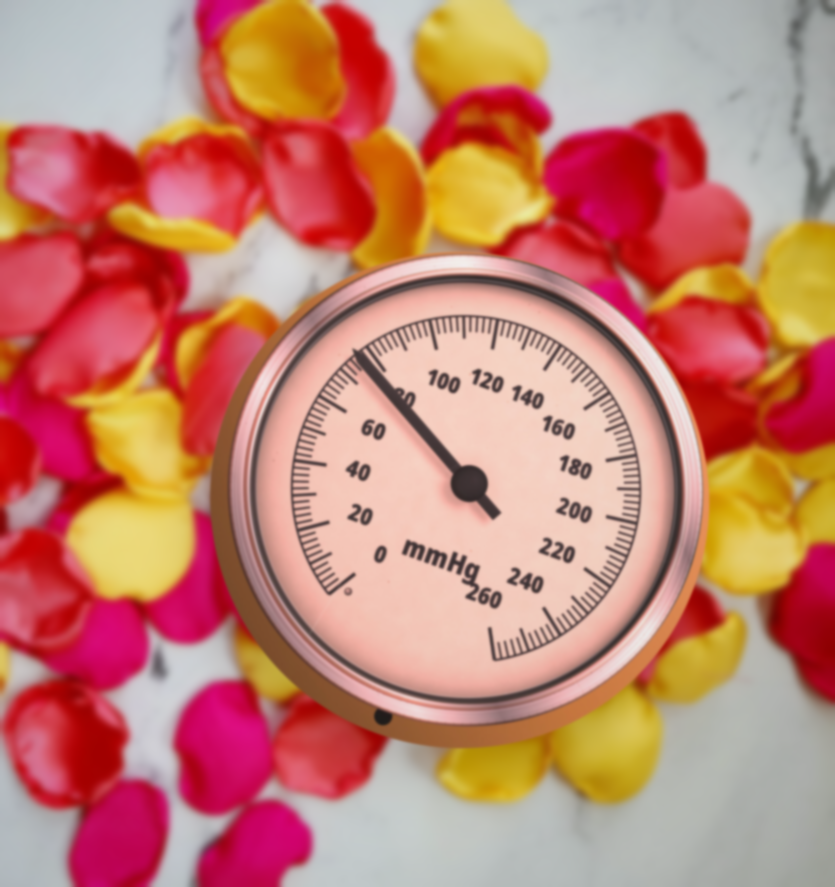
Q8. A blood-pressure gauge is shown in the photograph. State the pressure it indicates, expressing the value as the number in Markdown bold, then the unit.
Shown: **76** mmHg
